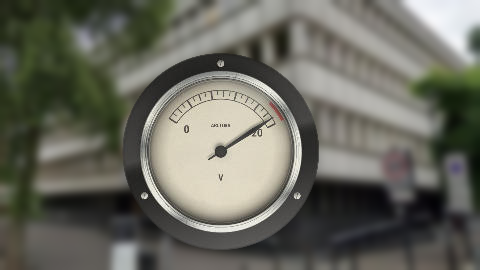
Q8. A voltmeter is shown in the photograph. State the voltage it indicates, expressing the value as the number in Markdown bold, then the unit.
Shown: **19** V
